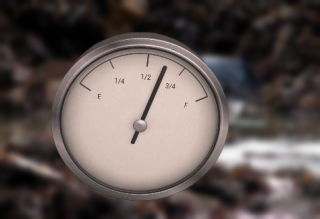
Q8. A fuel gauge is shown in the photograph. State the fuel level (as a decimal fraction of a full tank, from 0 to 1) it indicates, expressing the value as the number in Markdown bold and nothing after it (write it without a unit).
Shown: **0.625**
